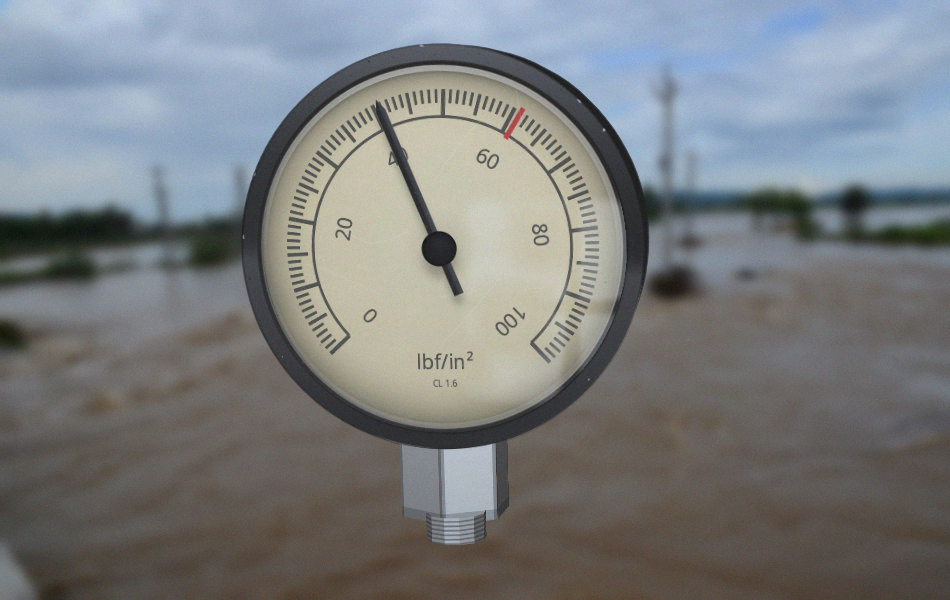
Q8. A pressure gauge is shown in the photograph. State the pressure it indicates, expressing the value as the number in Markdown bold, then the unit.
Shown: **41** psi
